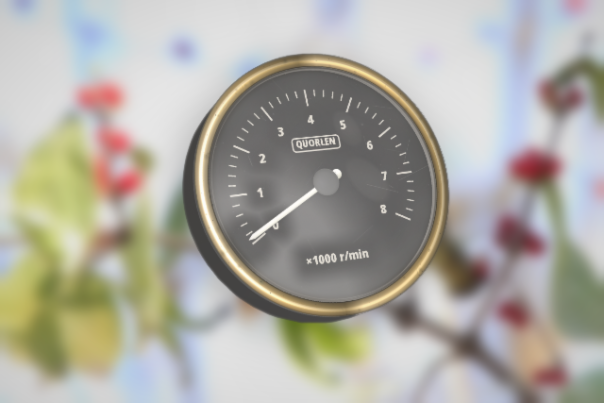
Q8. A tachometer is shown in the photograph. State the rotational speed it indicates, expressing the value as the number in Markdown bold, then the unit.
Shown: **100** rpm
